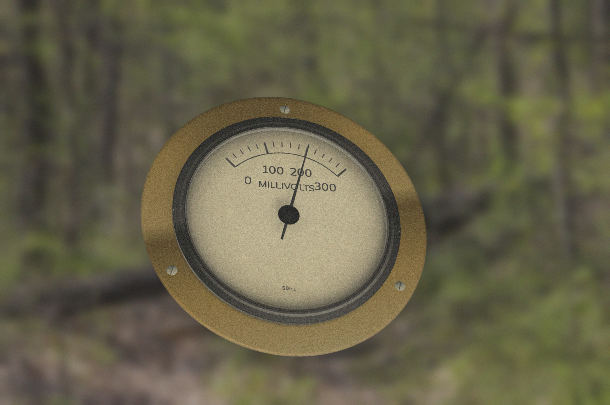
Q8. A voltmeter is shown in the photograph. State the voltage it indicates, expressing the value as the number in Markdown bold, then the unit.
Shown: **200** mV
